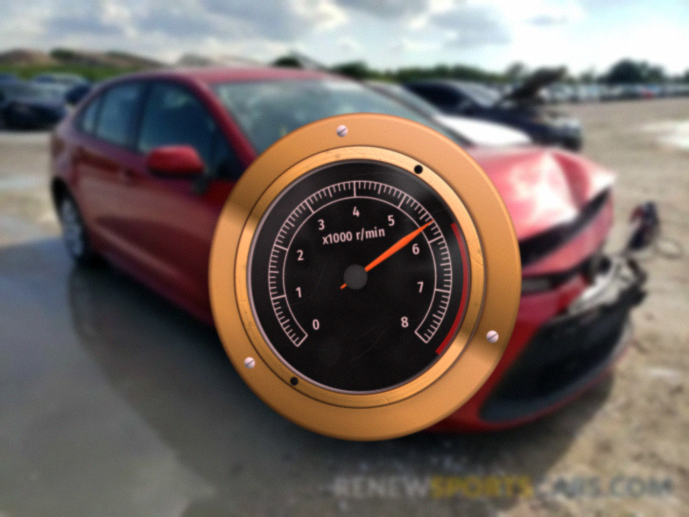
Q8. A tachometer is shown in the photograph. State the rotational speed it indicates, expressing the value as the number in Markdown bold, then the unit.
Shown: **5700** rpm
